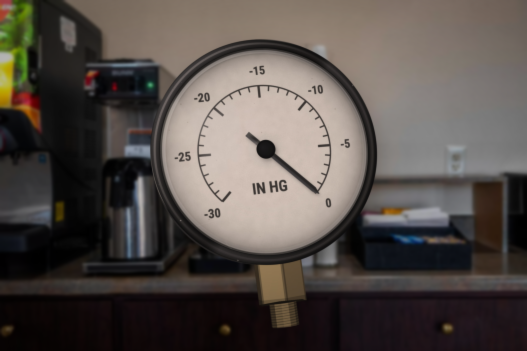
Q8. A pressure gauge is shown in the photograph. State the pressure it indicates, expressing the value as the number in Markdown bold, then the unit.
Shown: **0** inHg
